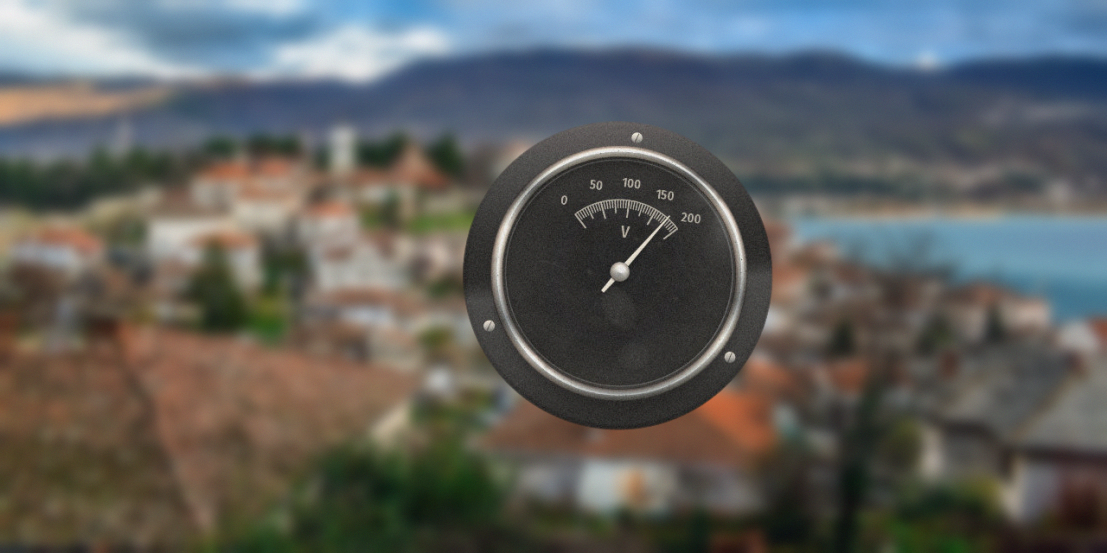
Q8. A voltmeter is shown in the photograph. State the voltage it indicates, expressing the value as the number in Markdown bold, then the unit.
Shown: **175** V
